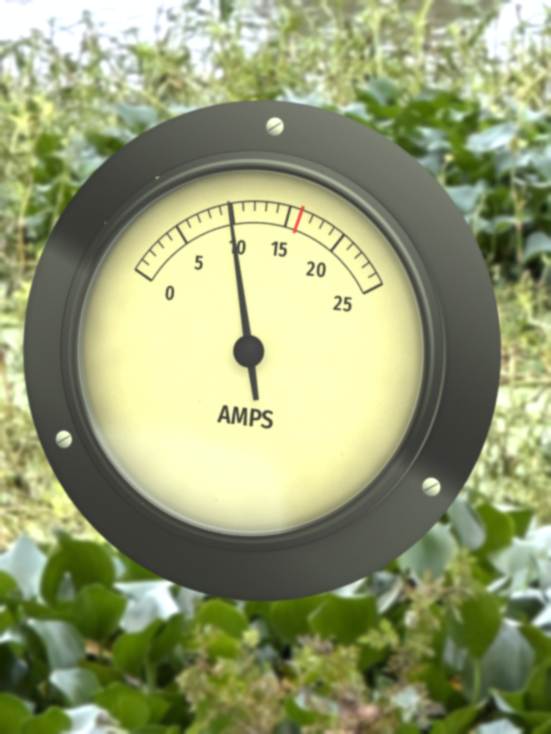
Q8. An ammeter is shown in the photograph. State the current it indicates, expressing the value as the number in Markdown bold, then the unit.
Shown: **10** A
